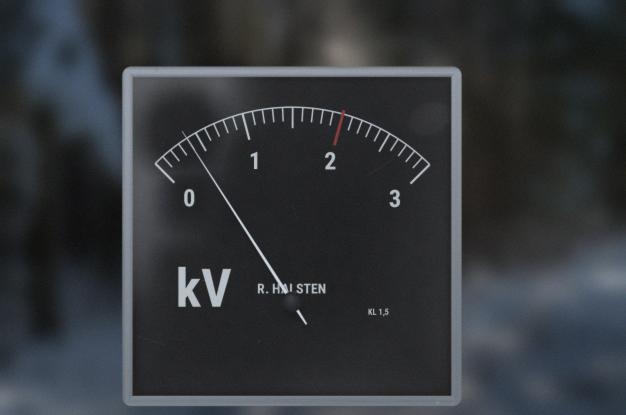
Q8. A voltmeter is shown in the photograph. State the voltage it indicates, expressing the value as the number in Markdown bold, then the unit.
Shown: **0.4** kV
